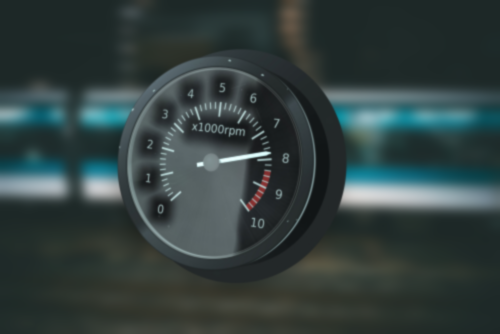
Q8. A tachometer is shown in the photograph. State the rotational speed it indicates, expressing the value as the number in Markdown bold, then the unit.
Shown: **7800** rpm
